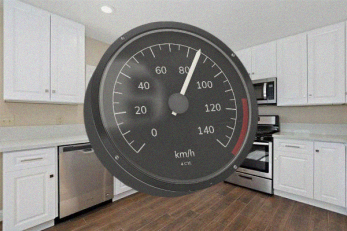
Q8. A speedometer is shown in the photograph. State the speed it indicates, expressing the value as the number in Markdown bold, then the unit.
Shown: **85** km/h
